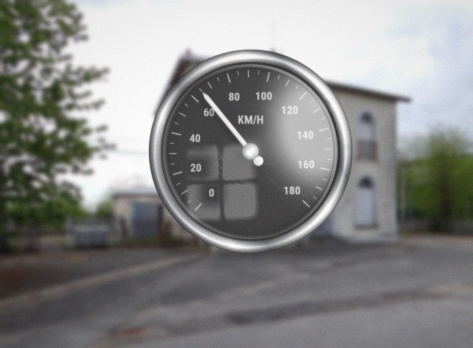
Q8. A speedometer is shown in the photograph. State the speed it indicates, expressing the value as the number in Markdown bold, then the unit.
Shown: **65** km/h
